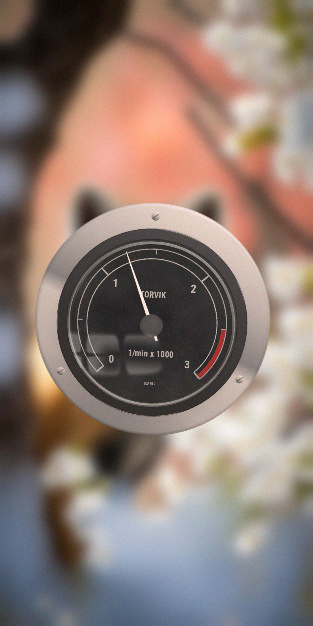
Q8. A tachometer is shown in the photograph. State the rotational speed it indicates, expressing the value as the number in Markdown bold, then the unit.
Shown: **1250** rpm
